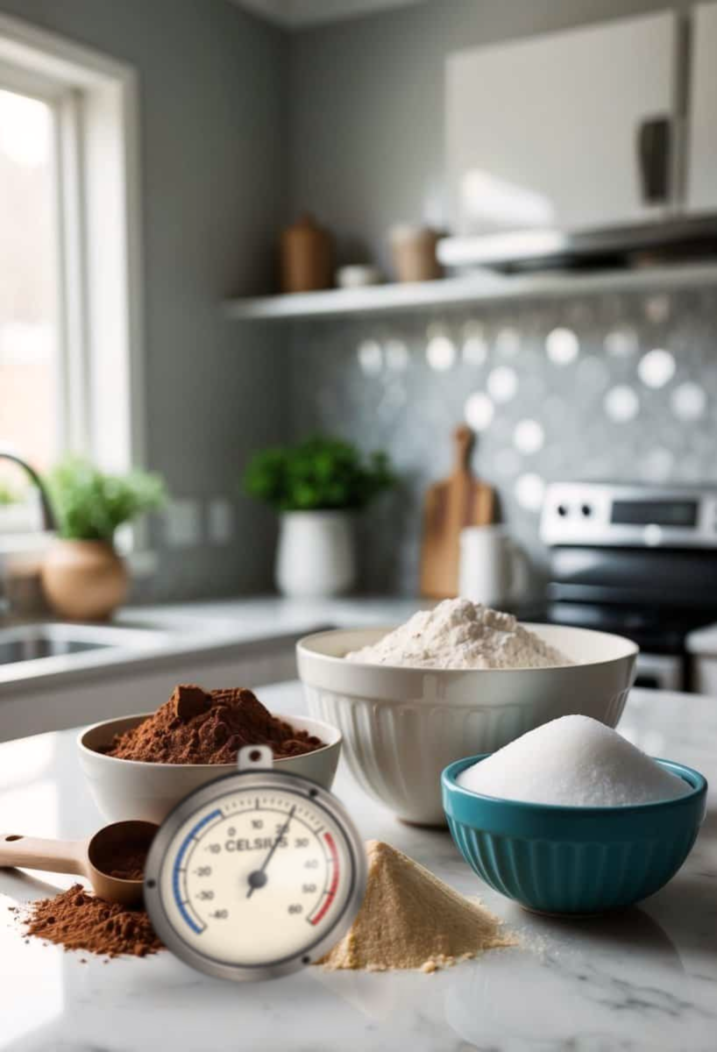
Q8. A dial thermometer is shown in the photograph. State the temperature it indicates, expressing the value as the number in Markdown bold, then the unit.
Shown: **20** °C
